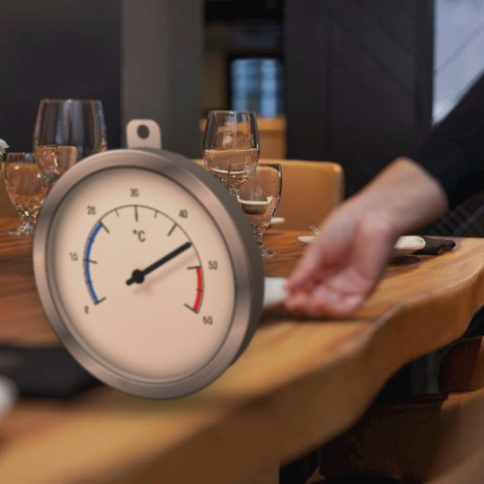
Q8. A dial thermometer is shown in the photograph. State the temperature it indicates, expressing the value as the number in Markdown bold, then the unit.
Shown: **45** °C
